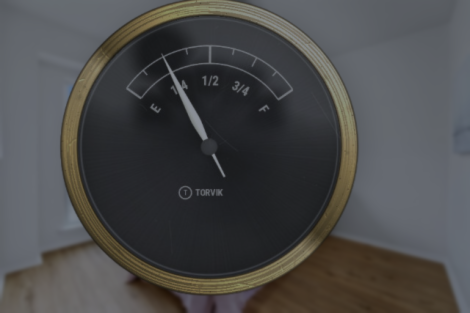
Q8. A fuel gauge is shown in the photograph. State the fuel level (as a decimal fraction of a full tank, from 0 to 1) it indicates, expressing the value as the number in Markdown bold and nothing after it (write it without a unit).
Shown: **0.25**
